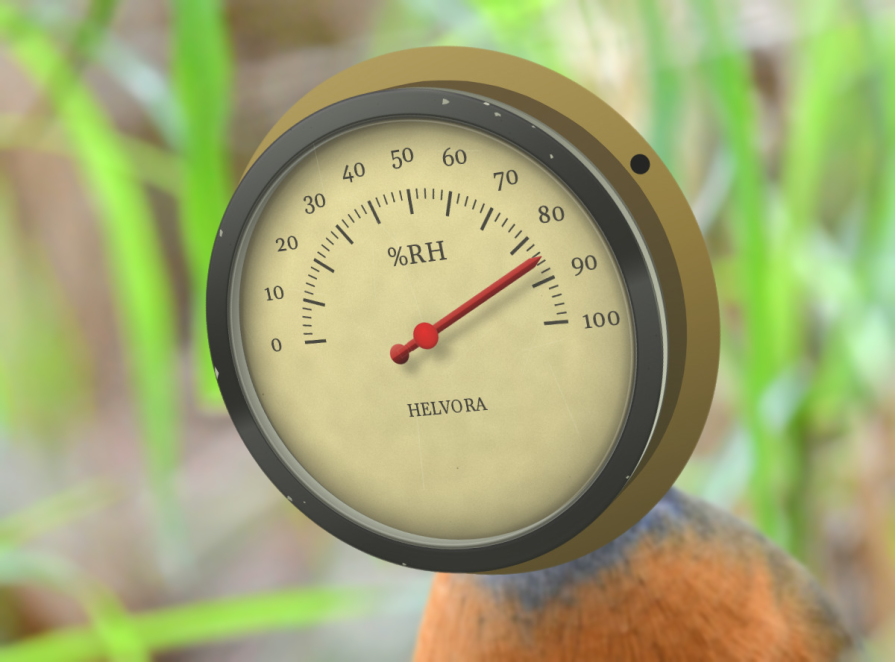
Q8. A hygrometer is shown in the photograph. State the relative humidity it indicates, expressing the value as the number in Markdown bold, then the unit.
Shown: **85** %
